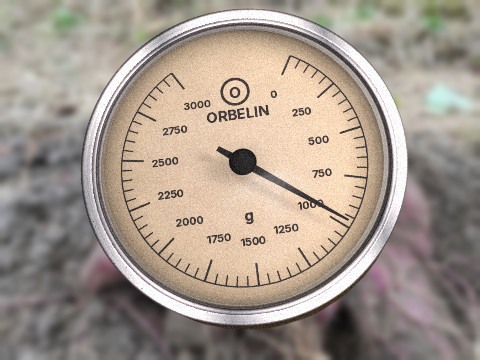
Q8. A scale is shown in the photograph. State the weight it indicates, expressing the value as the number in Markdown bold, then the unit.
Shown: **975** g
